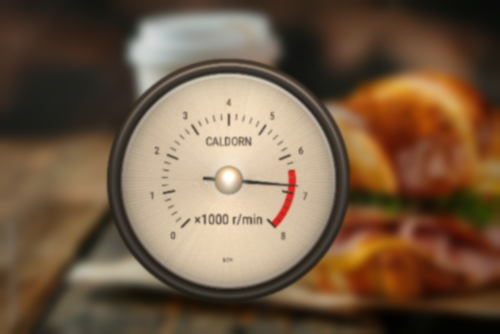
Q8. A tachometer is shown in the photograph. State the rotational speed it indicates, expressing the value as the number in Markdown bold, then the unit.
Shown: **6800** rpm
